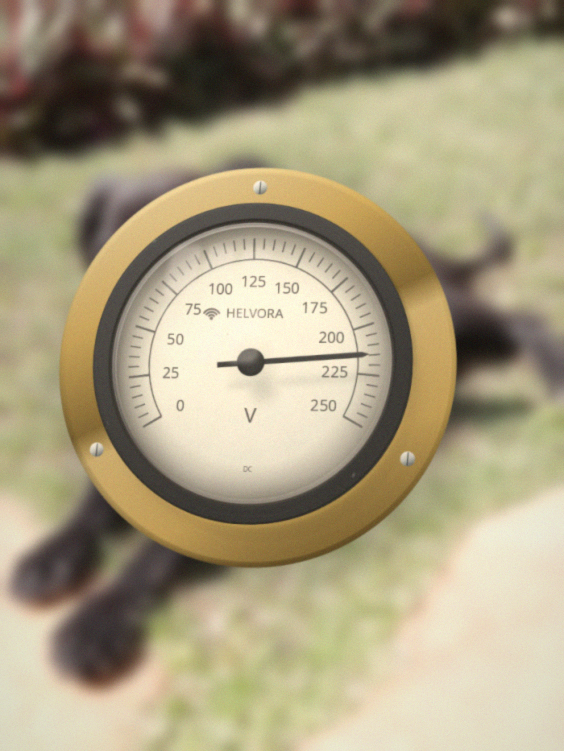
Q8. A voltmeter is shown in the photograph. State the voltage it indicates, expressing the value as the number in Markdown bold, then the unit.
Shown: **215** V
